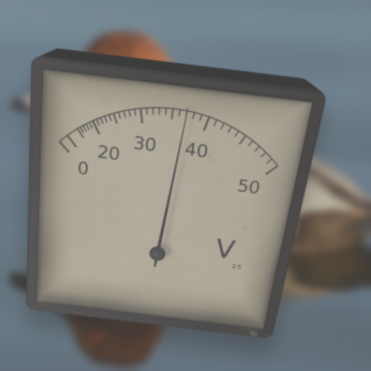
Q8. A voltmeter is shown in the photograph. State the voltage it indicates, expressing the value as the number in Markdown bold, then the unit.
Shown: **37** V
